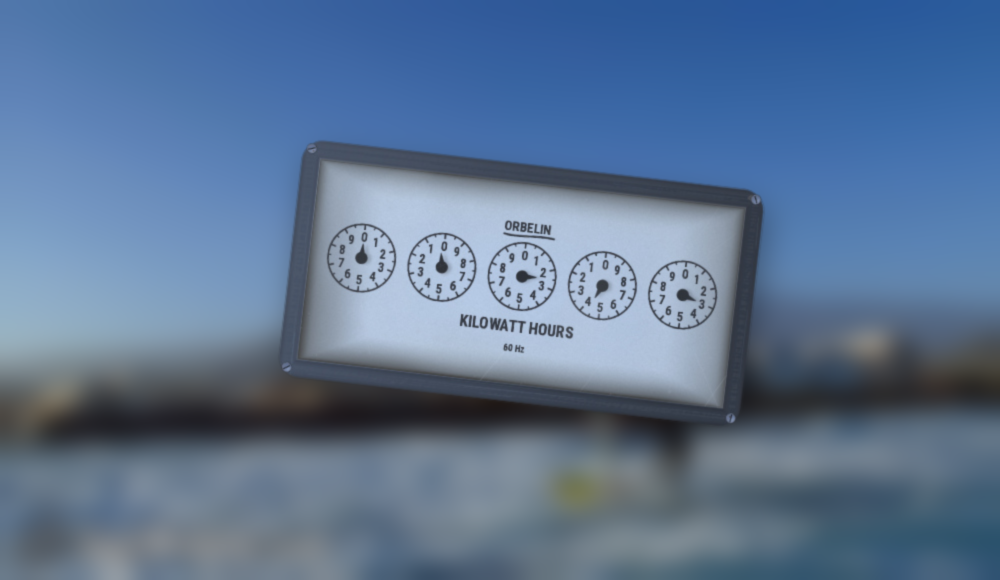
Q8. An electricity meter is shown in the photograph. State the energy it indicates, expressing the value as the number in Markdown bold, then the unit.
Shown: **243** kWh
